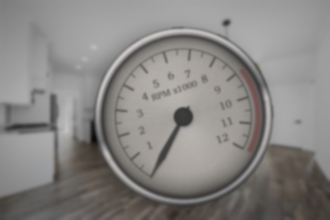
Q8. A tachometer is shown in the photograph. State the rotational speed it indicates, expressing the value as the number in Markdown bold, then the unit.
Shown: **0** rpm
